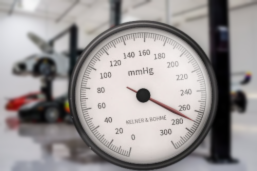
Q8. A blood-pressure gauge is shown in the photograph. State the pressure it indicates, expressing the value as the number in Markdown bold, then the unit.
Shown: **270** mmHg
